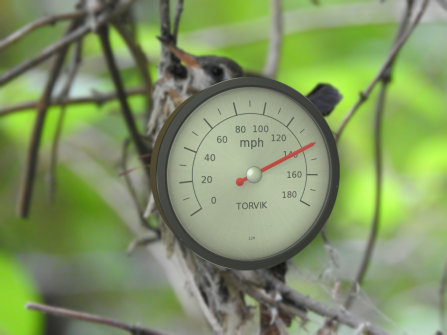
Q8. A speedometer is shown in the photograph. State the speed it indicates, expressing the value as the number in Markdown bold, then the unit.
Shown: **140** mph
